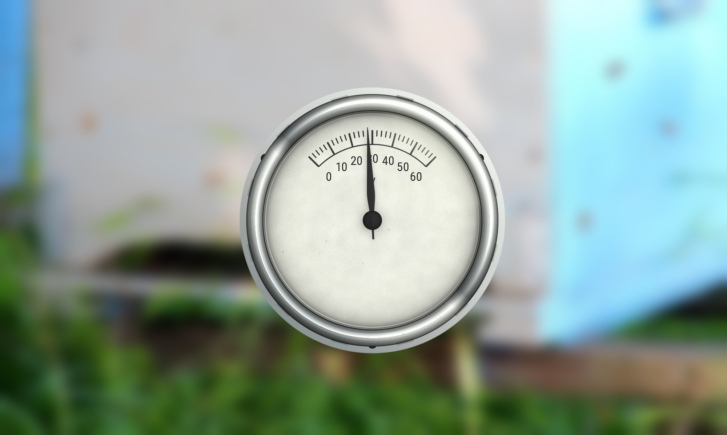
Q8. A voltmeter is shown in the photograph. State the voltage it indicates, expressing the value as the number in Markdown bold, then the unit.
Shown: **28** V
